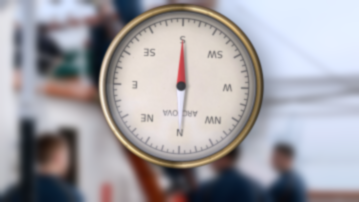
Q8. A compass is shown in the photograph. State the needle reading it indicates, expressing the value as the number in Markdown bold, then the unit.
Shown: **180** °
